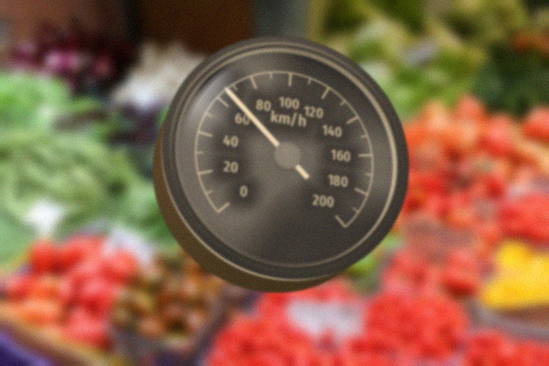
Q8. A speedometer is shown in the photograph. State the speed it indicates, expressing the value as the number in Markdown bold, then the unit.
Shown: **65** km/h
